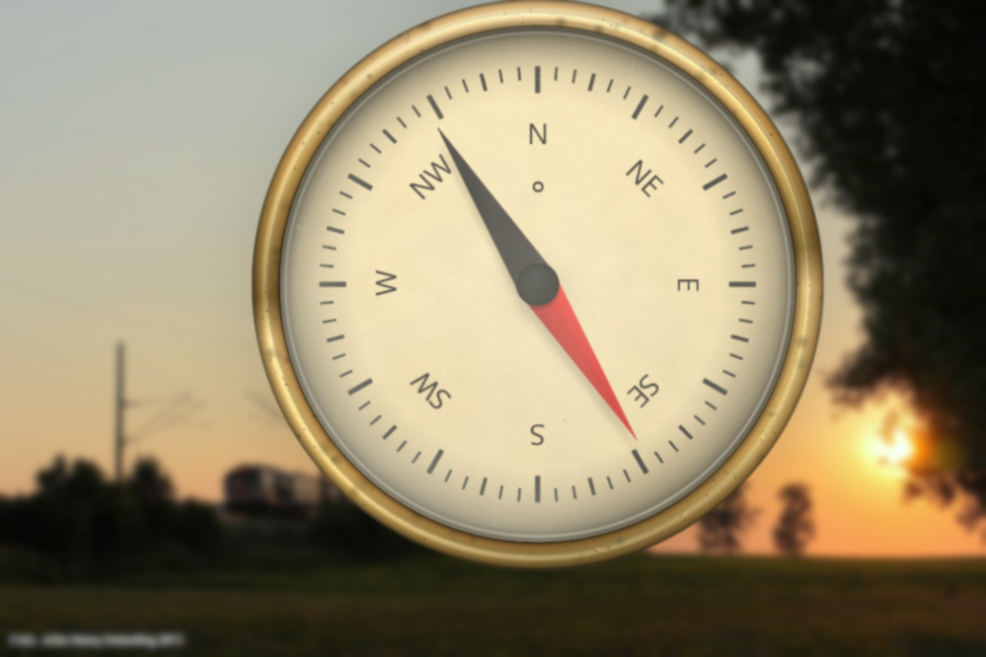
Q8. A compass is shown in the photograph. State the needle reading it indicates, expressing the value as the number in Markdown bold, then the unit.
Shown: **147.5** °
